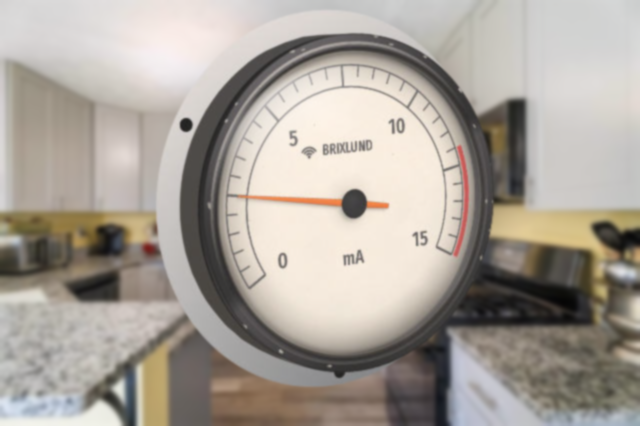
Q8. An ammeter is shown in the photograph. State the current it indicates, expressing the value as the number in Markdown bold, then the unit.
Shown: **2.5** mA
